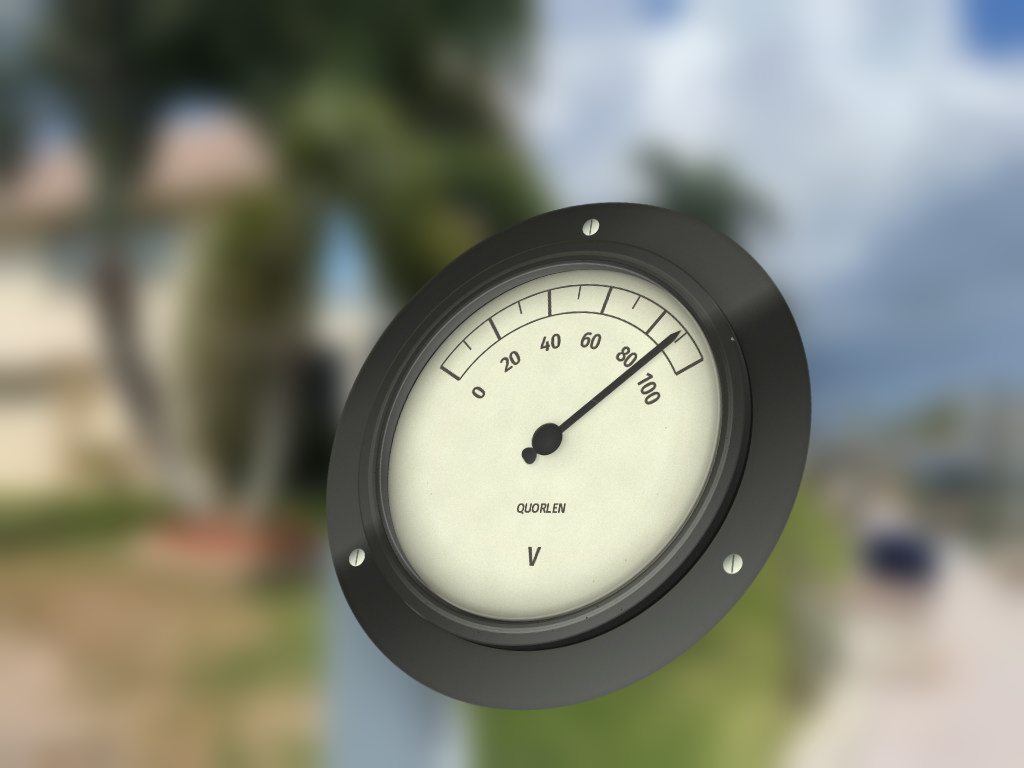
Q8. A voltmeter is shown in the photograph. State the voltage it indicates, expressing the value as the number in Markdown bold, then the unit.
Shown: **90** V
